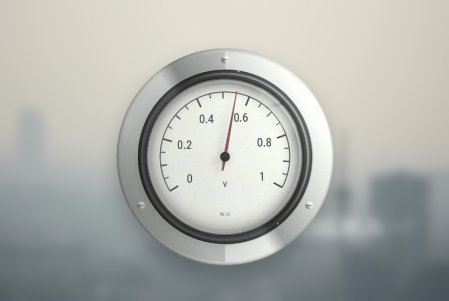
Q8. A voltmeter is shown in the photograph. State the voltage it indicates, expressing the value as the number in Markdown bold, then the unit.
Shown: **0.55** V
